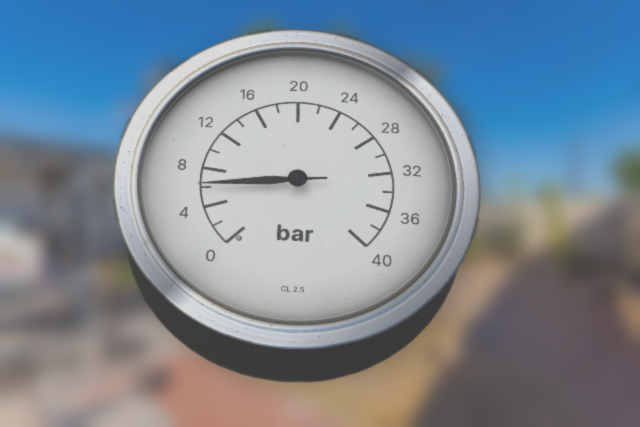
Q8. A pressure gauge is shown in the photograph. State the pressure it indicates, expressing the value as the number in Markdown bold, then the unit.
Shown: **6** bar
